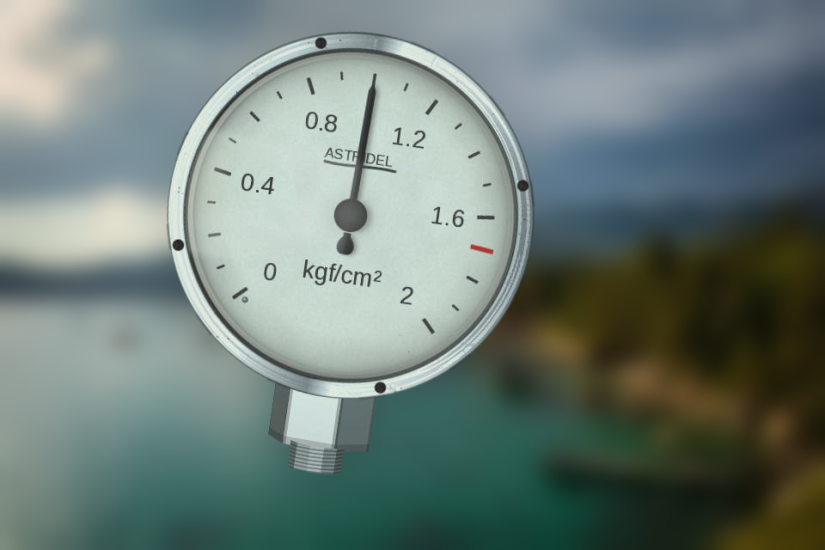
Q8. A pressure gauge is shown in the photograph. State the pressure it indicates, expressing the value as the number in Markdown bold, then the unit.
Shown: **1** kg/cm²
